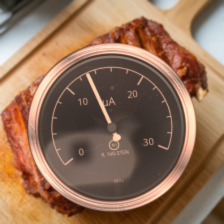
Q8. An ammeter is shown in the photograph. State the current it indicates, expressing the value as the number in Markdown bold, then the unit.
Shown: **13** µA
